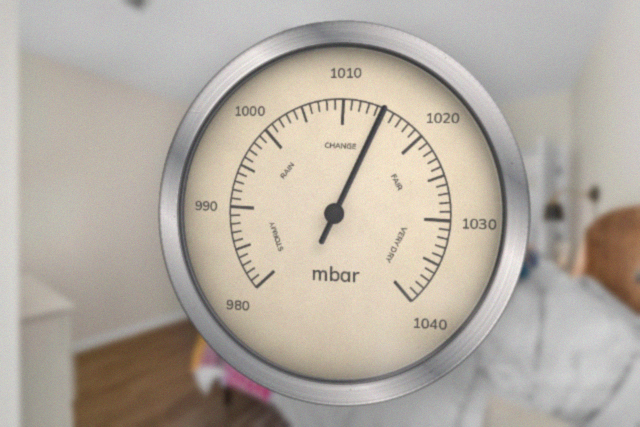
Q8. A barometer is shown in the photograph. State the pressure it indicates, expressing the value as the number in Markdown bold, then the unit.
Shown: **1015** mbar
